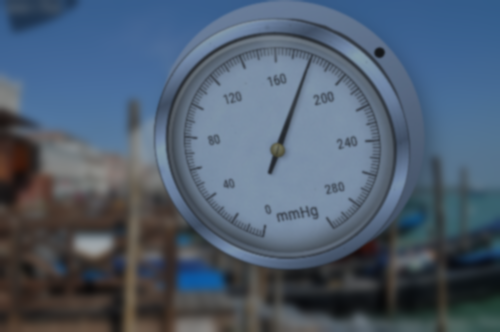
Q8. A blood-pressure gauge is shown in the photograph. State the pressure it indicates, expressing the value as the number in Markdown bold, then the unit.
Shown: **180** mmHg
